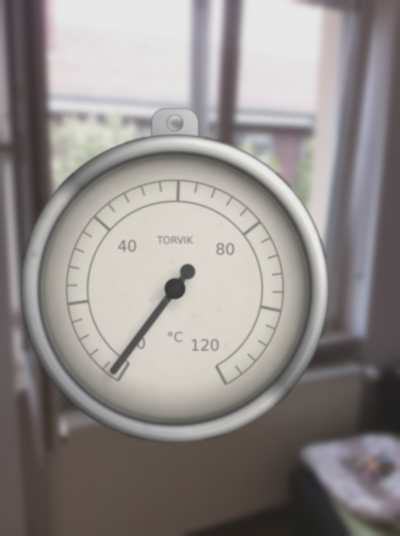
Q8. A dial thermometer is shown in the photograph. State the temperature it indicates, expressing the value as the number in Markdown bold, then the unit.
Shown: **2** °C
